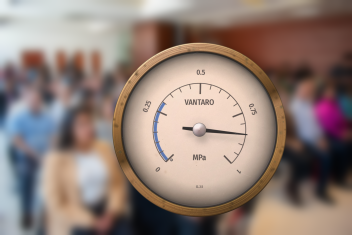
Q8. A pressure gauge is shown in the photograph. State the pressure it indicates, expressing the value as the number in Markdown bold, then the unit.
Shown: **0.85** MPa
